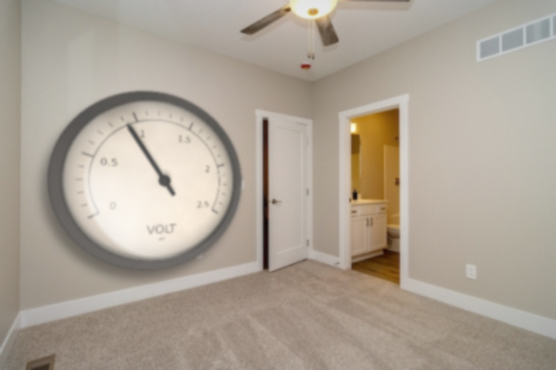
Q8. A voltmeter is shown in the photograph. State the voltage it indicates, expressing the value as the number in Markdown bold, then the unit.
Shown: **0.9** V
